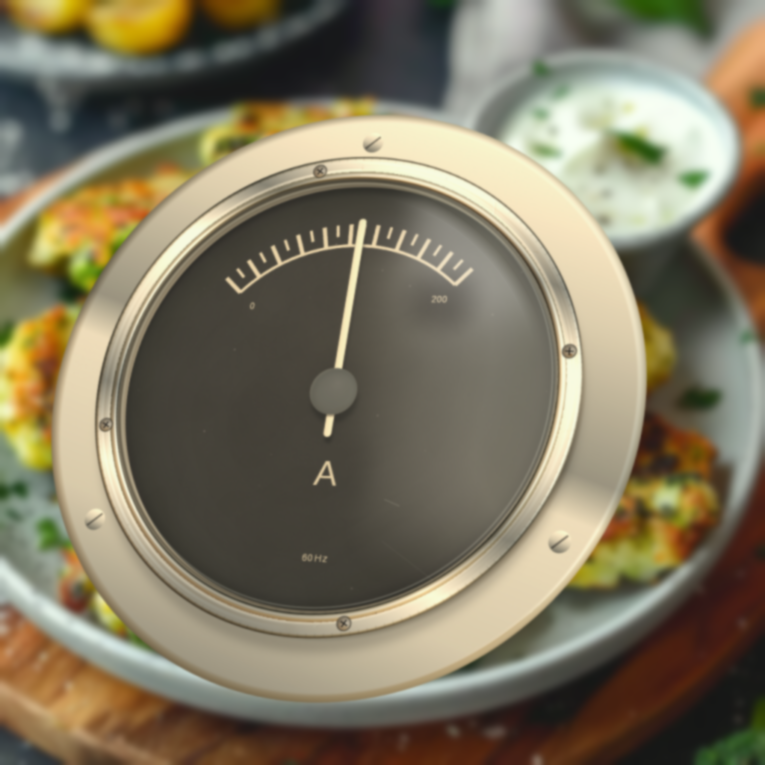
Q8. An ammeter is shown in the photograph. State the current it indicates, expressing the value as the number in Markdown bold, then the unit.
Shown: **110** A
